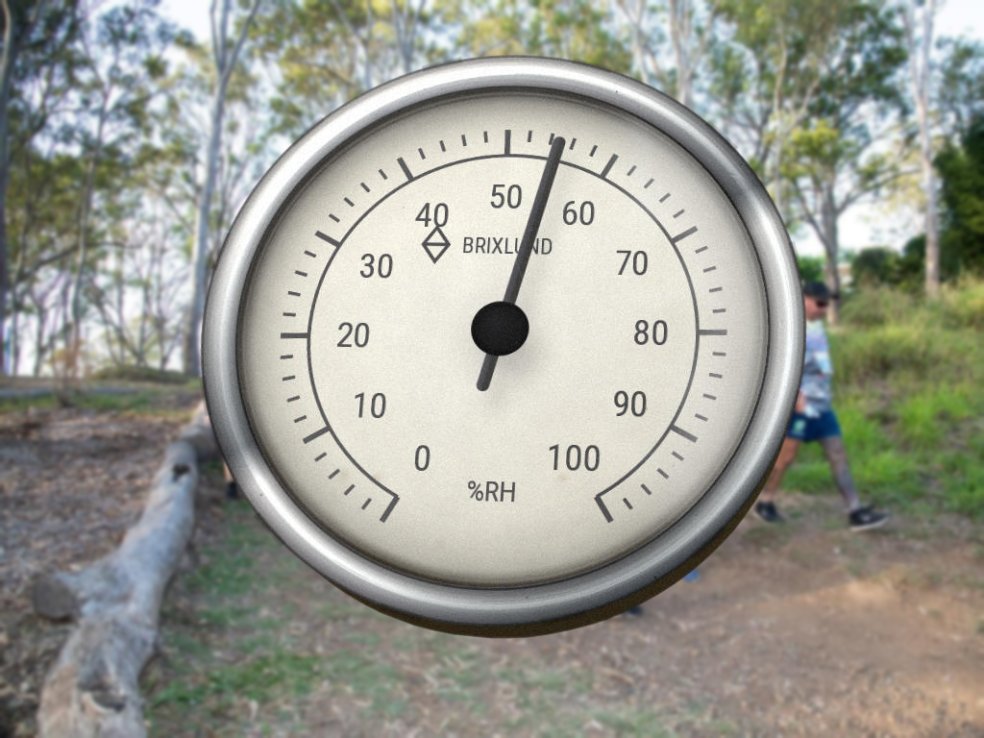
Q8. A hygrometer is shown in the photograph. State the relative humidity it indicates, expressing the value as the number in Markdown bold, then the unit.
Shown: **55** %
